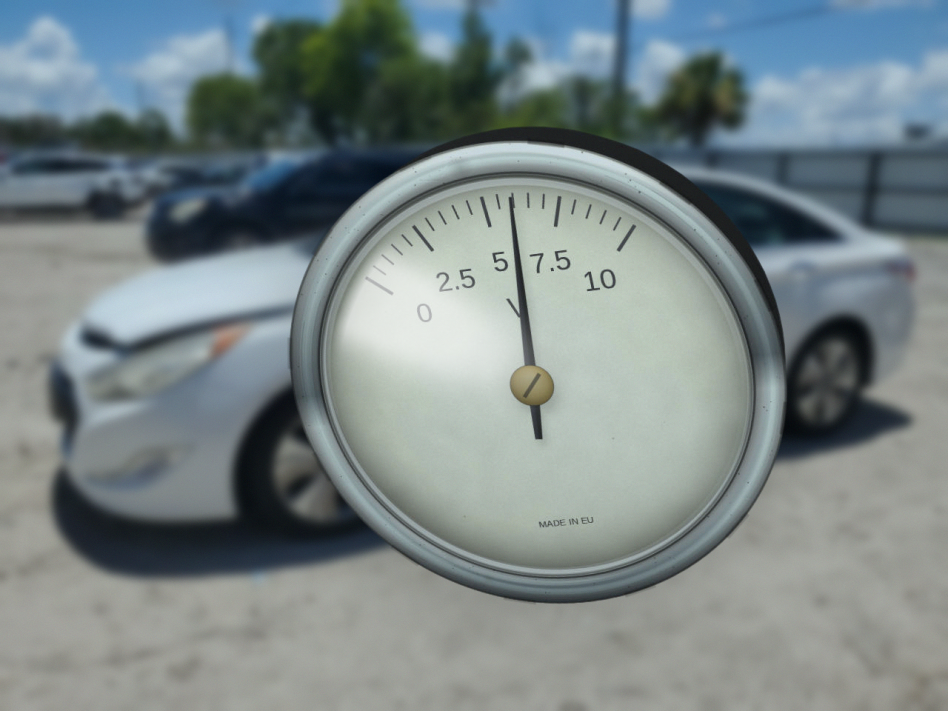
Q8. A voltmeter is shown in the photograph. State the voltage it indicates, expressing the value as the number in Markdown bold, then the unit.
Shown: **6** V
